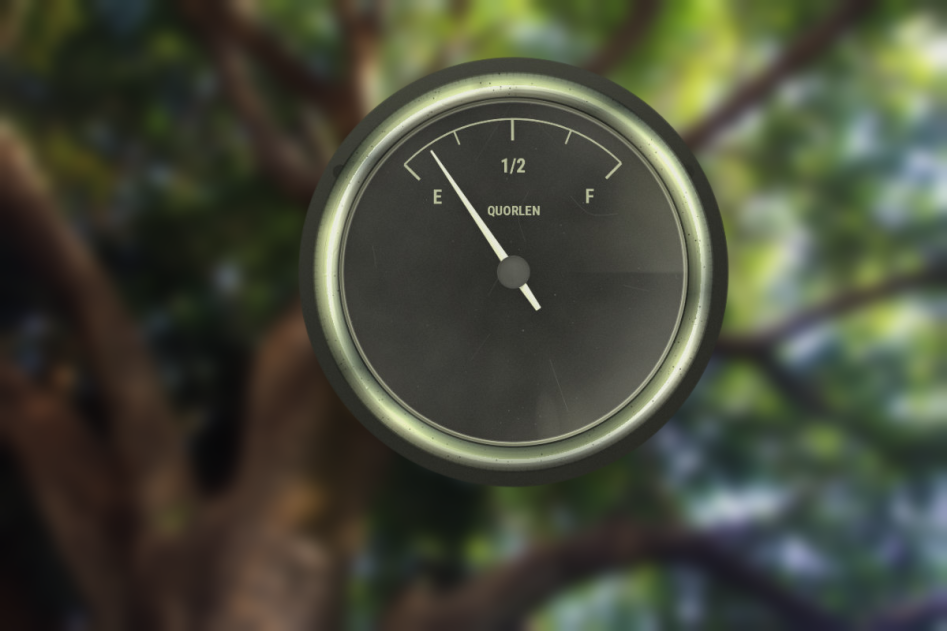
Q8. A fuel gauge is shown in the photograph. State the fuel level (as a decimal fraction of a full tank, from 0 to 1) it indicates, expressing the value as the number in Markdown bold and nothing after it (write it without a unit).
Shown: **0.125**
